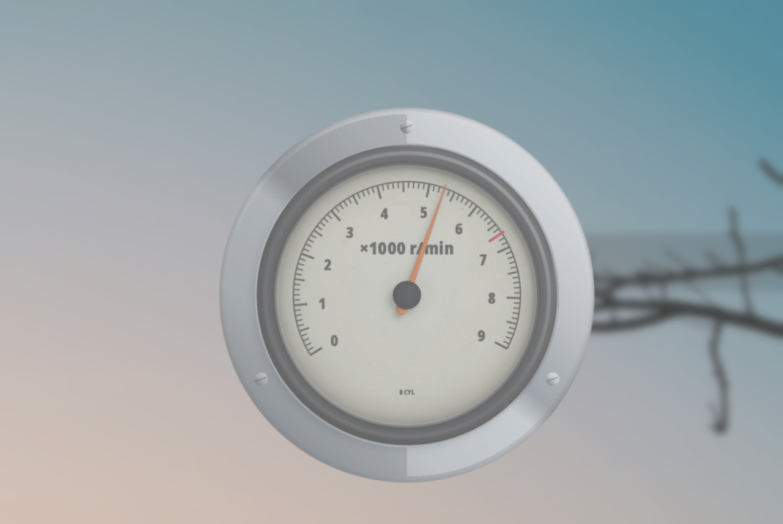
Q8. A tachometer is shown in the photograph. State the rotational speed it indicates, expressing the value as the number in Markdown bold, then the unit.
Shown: **5300** rpm
